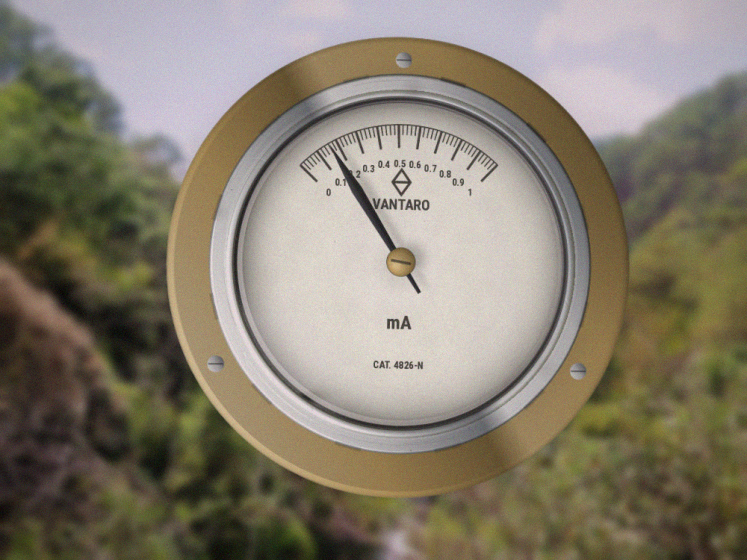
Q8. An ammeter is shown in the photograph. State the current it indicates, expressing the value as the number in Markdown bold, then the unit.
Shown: **0.16** mA
